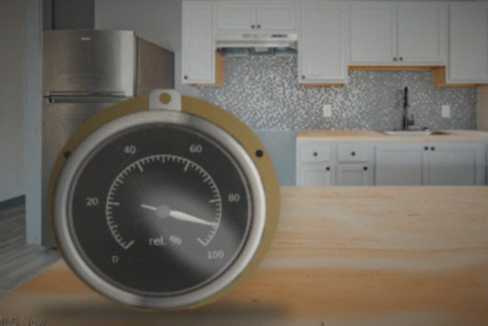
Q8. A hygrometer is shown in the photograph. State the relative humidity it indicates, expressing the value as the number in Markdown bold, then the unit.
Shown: **90** %
